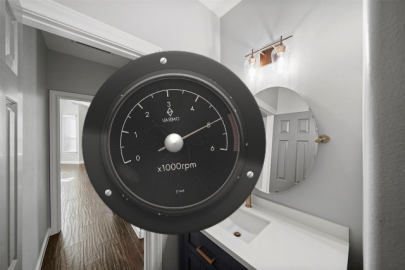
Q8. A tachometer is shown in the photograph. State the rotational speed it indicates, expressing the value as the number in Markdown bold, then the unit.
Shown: **5000** rpm
